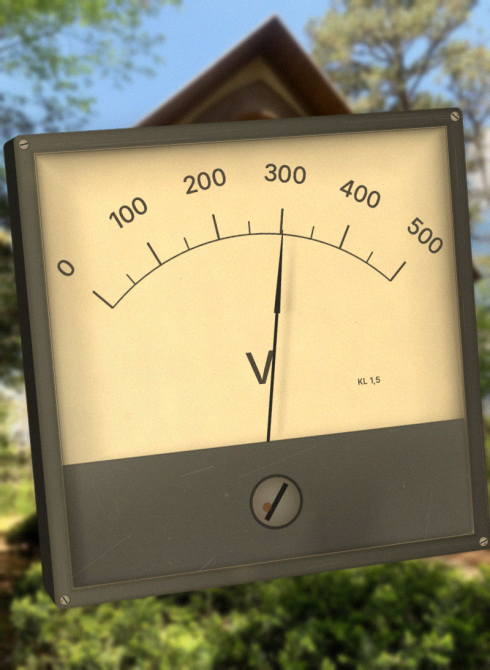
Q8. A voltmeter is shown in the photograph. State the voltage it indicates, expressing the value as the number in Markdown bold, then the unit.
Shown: **300** V
